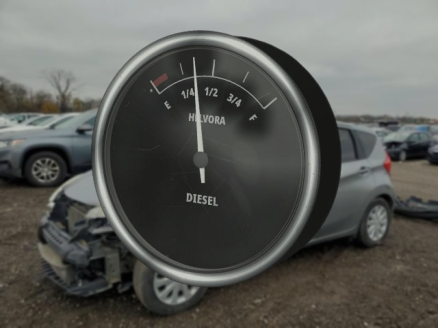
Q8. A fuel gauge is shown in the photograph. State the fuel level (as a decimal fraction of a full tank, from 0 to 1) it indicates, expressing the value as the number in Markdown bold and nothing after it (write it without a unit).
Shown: **0.375**
